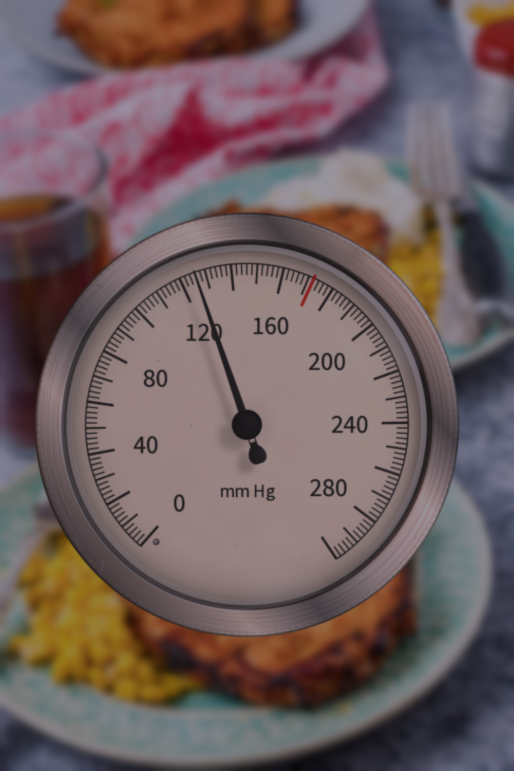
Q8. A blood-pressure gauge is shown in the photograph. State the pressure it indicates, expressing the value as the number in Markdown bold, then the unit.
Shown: **126** mmHg
